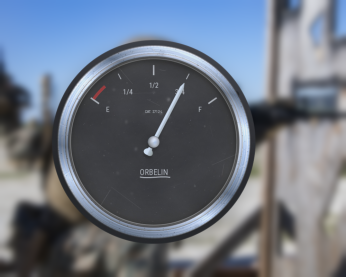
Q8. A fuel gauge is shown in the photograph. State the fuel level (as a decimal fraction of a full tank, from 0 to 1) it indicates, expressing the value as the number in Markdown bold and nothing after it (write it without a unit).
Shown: **0.75**
